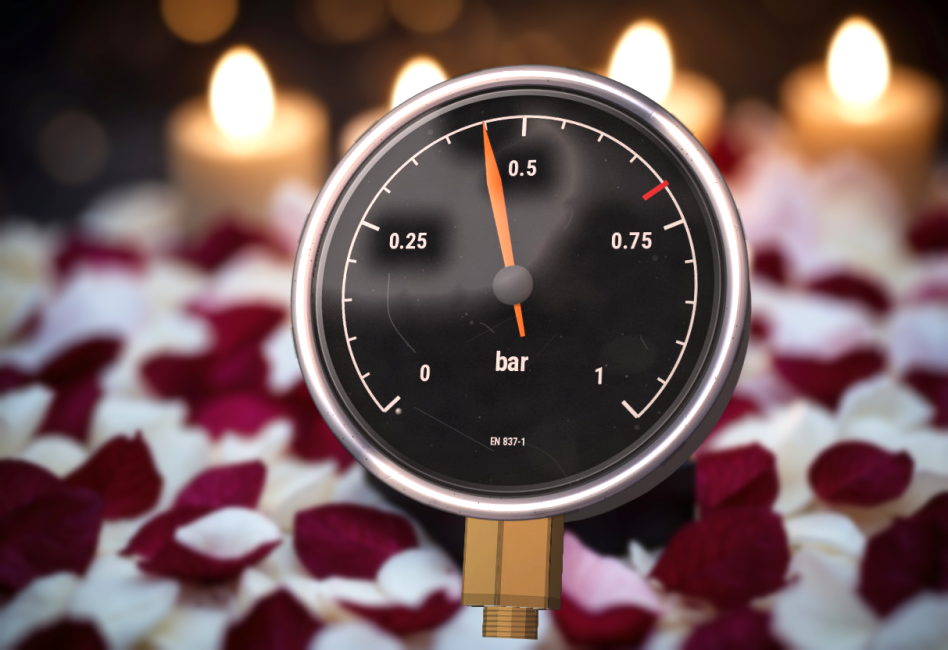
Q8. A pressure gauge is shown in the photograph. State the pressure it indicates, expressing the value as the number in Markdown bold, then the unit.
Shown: **0.45** bar
